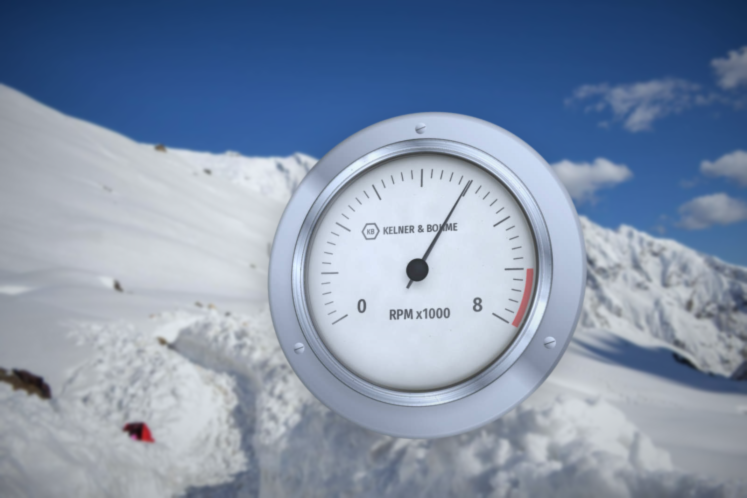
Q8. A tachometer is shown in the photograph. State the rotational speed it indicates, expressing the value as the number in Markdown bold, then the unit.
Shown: **5000** rpm
